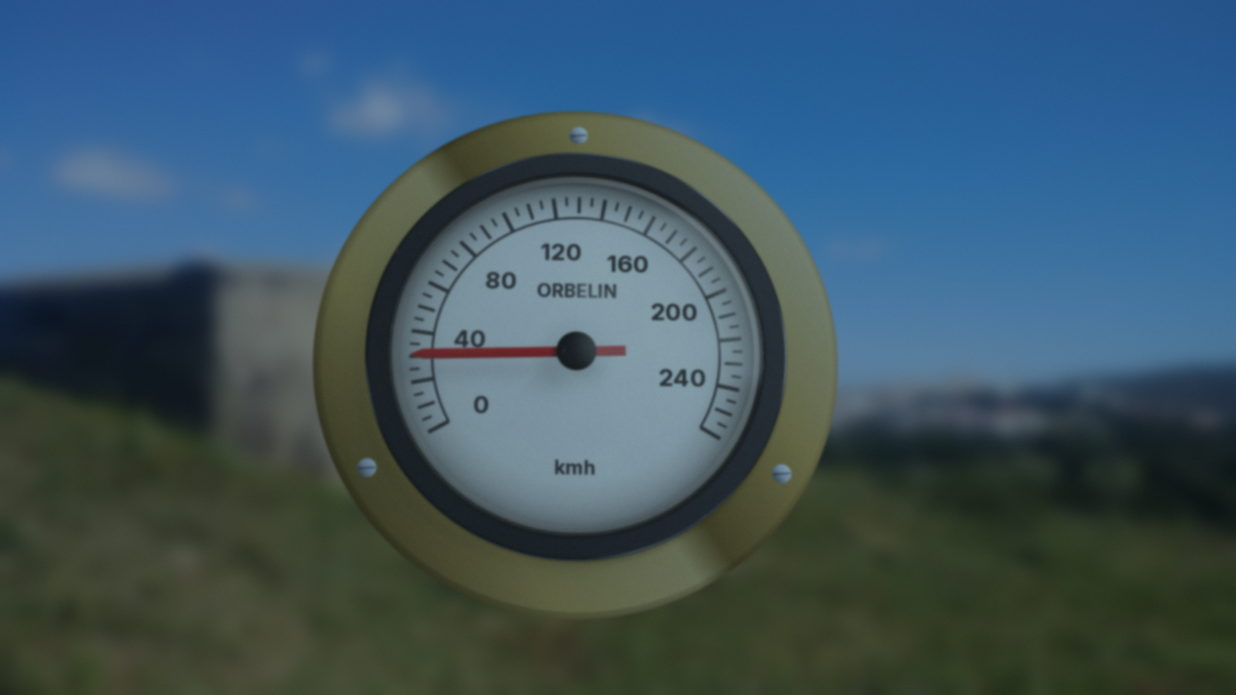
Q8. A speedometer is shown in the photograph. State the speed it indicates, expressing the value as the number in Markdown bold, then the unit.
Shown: **30** km/h
